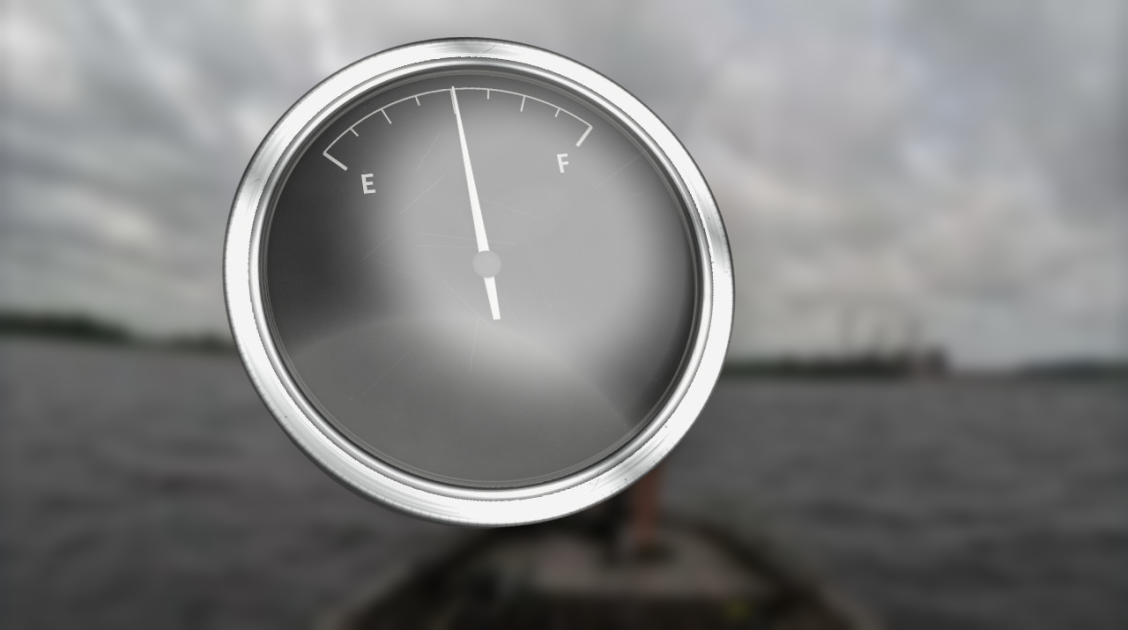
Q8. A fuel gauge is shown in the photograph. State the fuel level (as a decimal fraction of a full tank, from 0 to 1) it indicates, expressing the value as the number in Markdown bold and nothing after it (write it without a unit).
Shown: **0.5**
